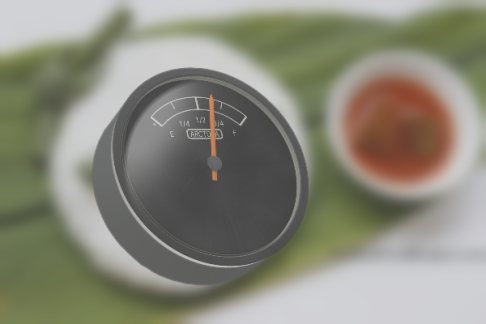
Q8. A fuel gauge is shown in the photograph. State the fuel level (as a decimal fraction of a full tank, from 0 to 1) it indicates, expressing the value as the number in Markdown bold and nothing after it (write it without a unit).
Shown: **0.625**
